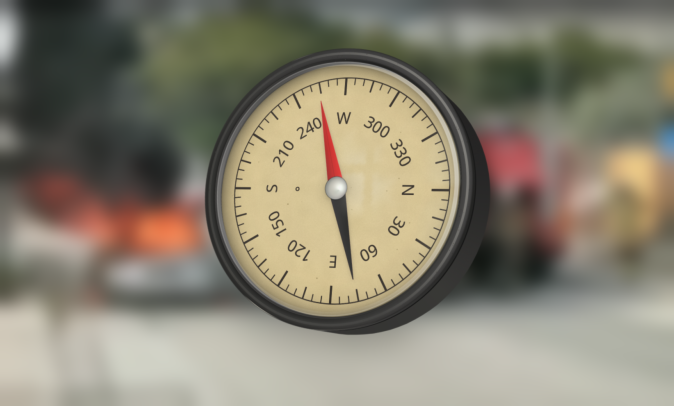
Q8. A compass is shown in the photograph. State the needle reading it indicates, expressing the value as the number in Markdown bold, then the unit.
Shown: **255** °
